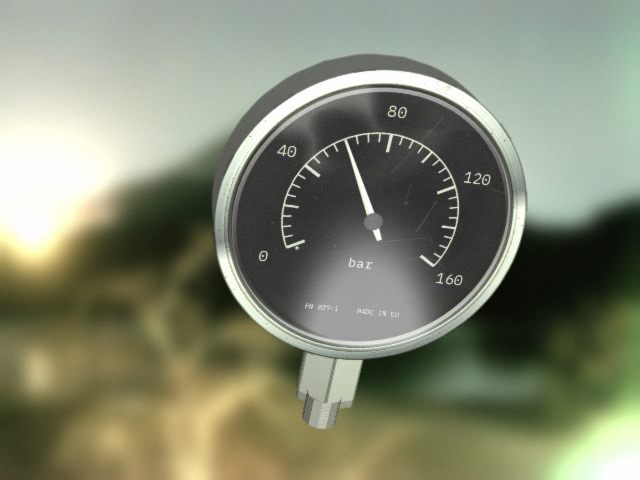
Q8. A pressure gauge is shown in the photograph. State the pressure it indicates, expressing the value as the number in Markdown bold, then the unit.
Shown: **60** bar
